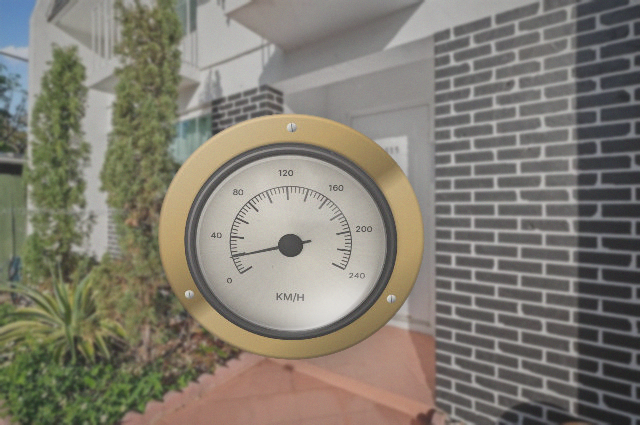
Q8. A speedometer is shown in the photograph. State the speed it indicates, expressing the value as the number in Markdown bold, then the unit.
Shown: **20** km/h
